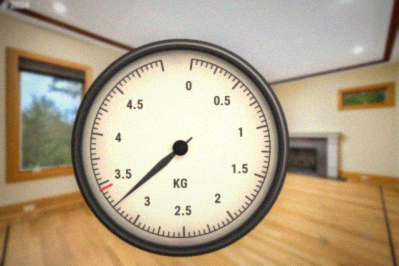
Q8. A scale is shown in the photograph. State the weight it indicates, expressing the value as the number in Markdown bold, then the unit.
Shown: **3.25** kg
